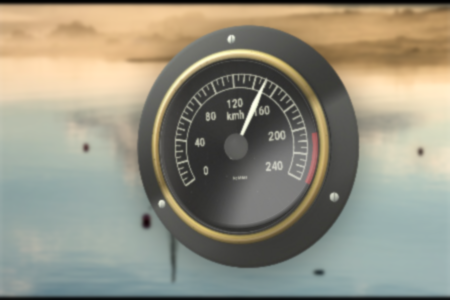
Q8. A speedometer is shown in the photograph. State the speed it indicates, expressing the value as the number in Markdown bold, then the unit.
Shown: **150** km/h
